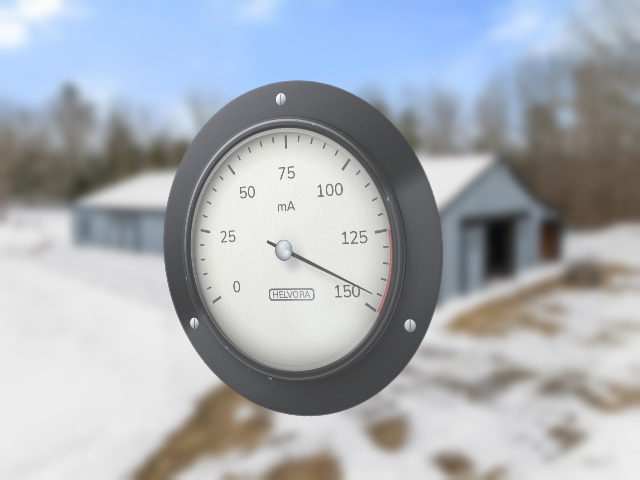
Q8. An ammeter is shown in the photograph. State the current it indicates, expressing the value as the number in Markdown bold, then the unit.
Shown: **145** mA
